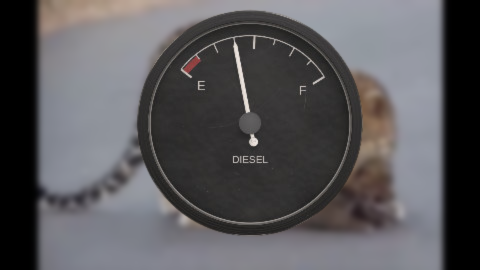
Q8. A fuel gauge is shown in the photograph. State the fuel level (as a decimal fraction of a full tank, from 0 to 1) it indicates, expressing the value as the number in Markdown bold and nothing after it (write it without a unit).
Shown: **0.375**
